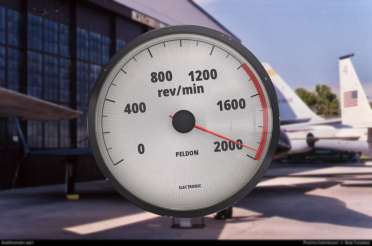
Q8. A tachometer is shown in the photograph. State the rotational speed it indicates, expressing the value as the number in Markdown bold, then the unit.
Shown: **1950** rpm
